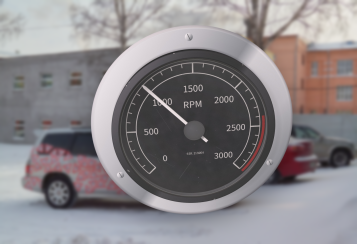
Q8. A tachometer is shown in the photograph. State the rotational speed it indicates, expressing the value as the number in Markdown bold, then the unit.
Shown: **1000** rpm
